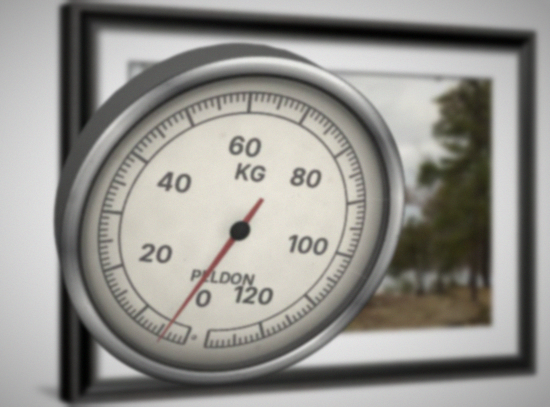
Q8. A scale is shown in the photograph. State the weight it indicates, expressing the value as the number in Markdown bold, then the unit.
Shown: **5** kg
